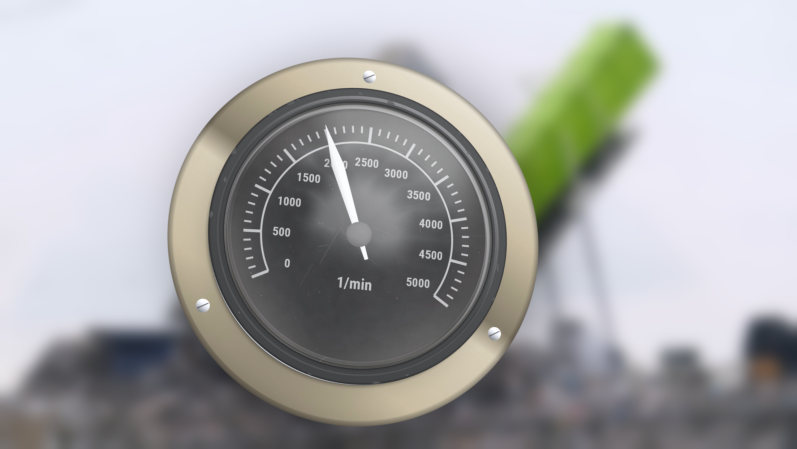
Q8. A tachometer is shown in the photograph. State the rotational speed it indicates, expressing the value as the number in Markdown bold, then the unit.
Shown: **2000** rpm
